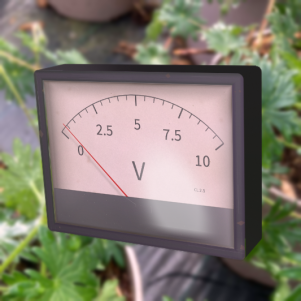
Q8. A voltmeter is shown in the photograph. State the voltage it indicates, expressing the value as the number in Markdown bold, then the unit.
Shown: **0.5** V
